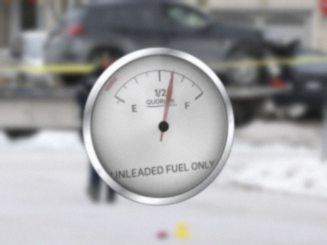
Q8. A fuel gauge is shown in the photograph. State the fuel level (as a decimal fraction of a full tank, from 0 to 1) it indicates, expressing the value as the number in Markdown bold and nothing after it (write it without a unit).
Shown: **0.625**
